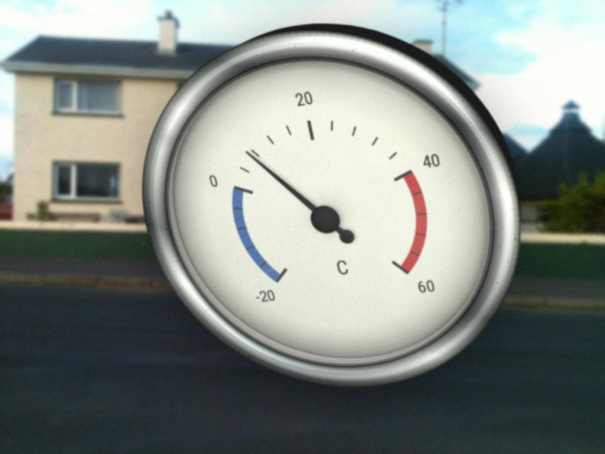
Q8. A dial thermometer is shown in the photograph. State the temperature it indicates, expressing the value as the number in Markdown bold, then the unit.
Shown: **8** °C
